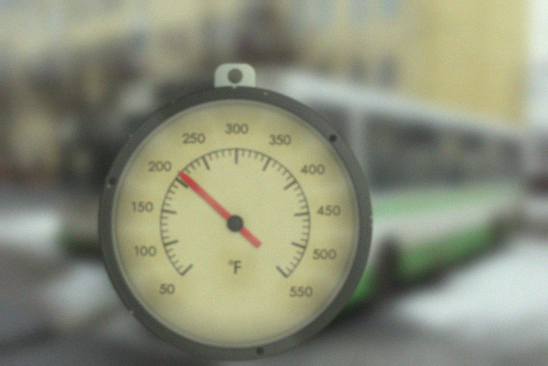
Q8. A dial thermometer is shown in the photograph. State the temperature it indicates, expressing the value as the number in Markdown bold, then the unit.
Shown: **210** °F
